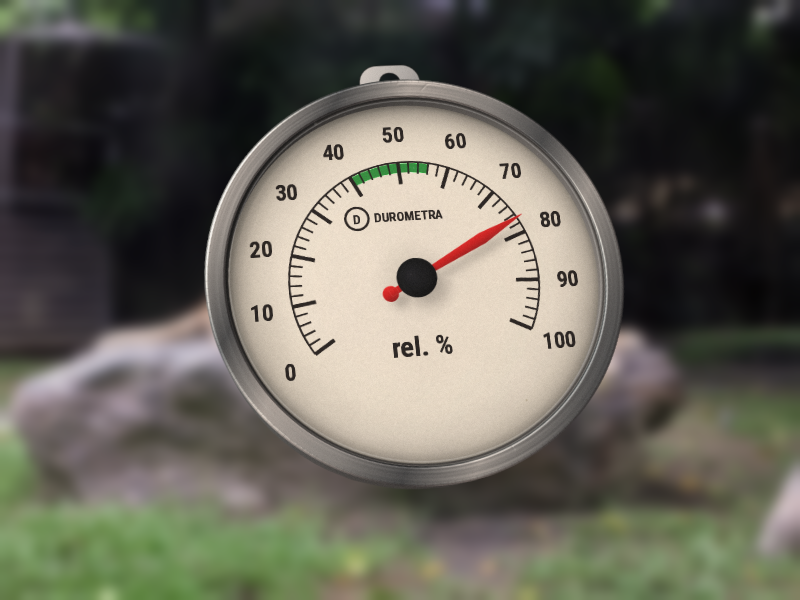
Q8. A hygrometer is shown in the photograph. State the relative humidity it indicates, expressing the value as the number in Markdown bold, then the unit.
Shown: **77** %
